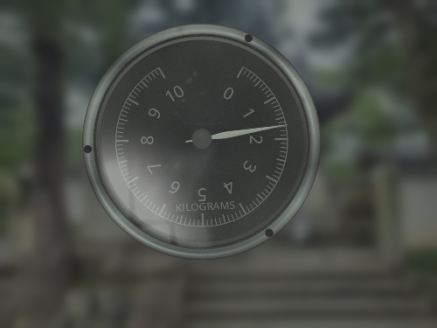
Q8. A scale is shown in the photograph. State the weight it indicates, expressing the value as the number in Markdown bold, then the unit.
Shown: **1.7** kg
